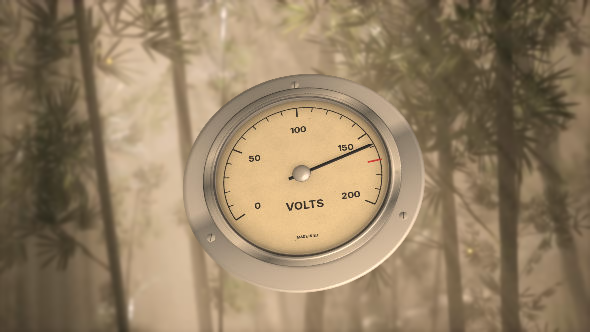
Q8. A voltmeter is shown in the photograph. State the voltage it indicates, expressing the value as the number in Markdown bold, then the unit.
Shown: **160** V
